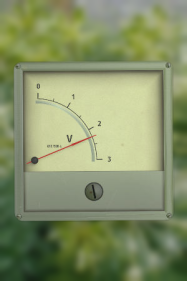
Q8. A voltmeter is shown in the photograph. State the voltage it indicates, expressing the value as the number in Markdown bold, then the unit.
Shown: **2.25** V
